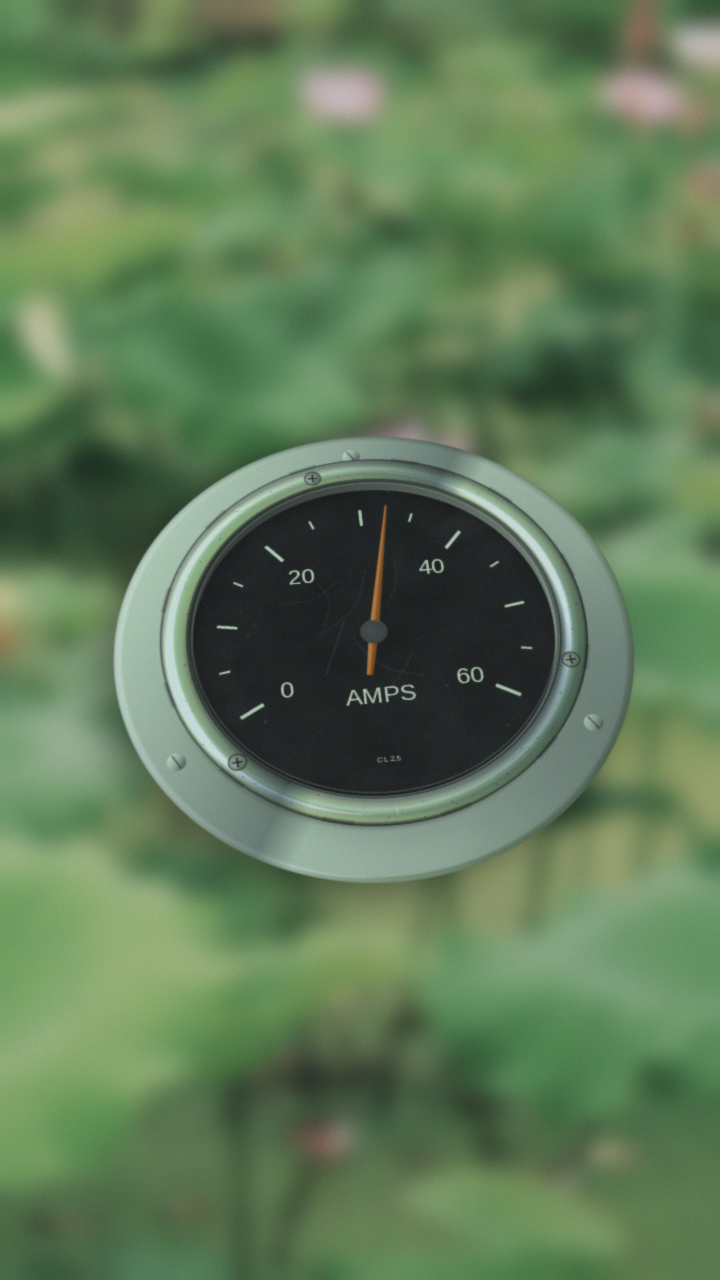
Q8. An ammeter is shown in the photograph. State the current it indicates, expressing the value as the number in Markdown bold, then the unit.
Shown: **32.5** A
